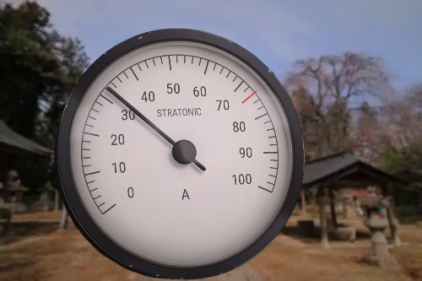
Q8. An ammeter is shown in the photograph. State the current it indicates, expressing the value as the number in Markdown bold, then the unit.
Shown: **32** A
